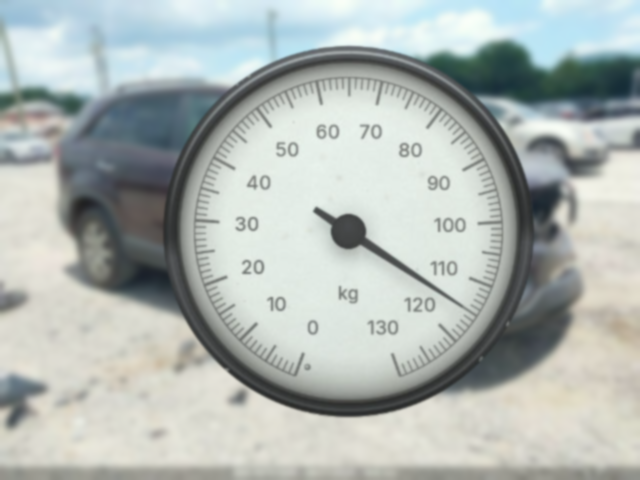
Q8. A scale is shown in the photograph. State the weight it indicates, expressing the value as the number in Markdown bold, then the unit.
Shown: **115** kg
